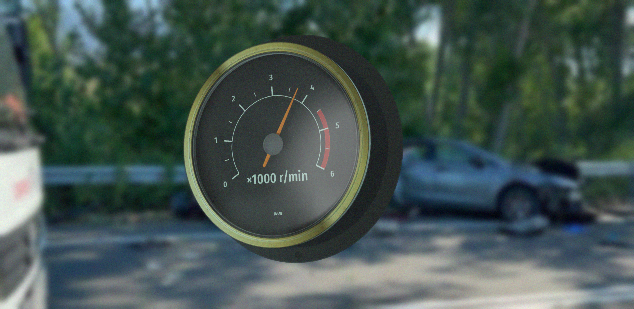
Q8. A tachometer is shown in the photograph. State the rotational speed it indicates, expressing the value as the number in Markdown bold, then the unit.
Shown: **3750** rpm
